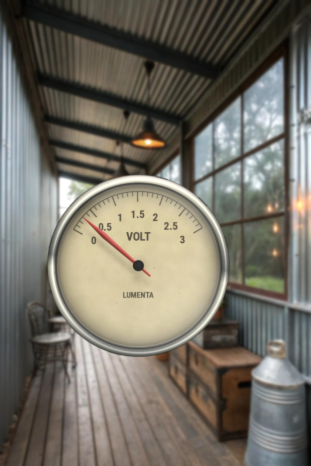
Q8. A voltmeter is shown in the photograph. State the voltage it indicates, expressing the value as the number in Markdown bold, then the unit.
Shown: **0.3** V
